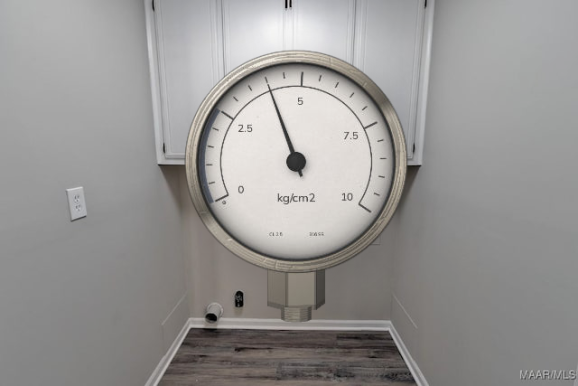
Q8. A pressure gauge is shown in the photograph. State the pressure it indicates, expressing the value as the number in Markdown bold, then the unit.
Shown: **4** kg/cm²
